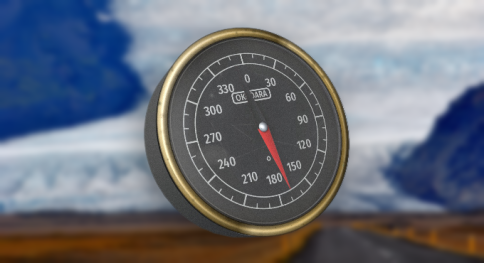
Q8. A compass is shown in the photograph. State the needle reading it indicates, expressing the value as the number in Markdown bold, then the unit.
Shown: **170** °
